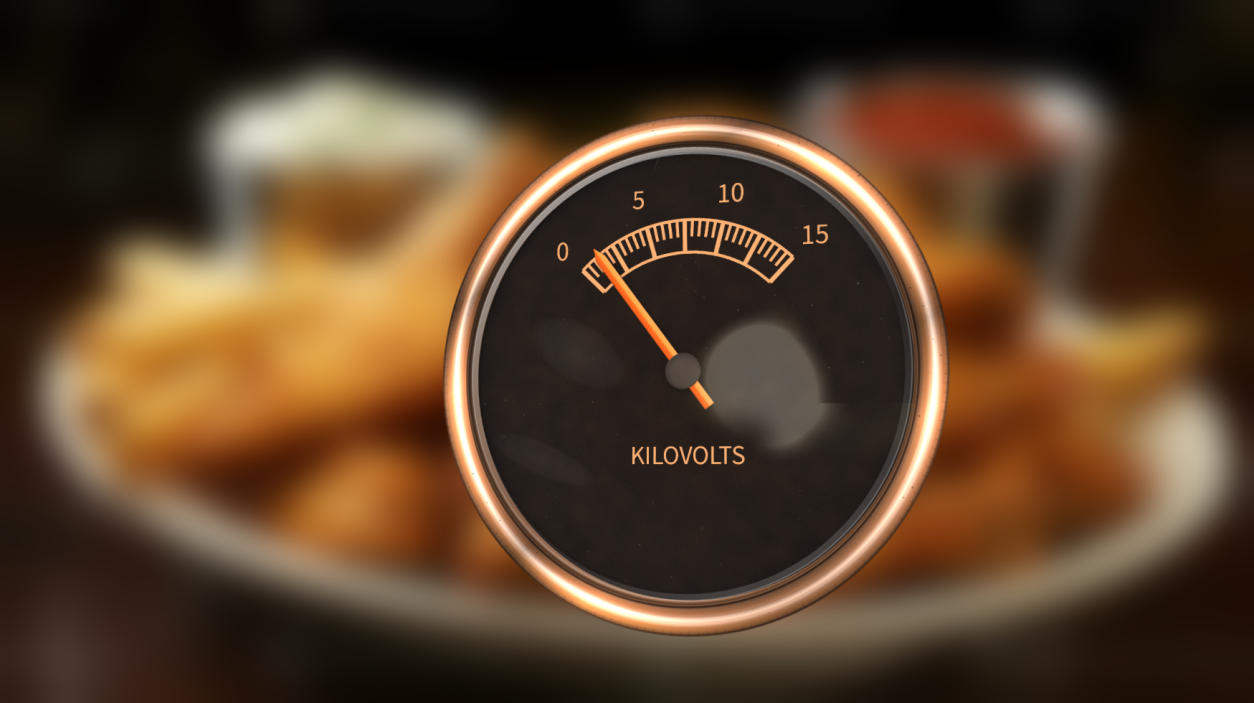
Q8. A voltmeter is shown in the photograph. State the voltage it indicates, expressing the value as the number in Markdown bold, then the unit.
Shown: **1.5** kV
